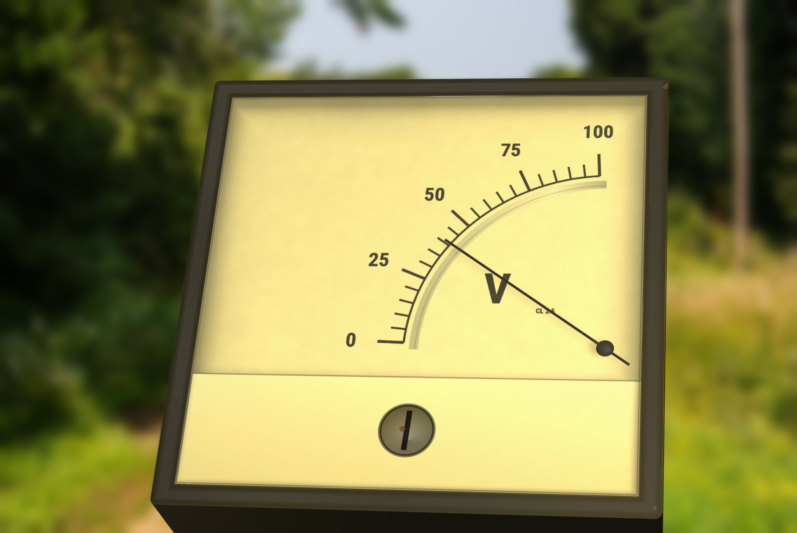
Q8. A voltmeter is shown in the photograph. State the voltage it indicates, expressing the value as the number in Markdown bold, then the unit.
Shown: **40** V
